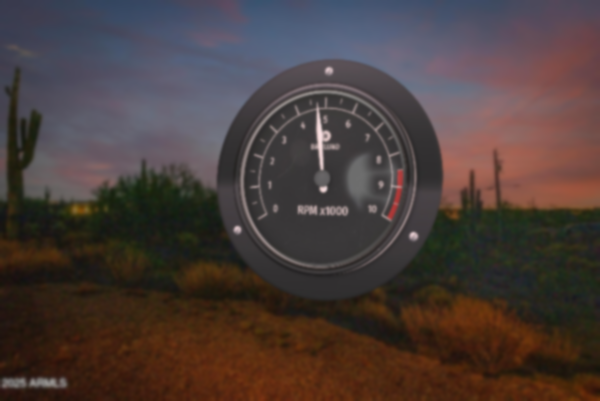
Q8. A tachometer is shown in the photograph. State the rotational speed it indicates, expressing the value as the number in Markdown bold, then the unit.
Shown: **4750** rpm
